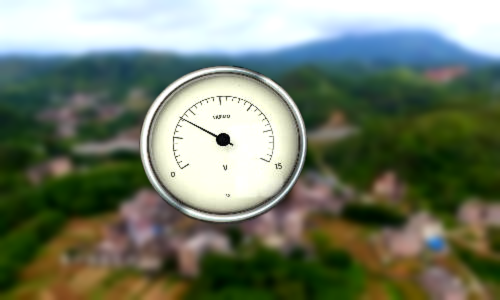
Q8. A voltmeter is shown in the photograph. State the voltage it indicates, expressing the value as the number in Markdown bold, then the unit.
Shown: **4** V
